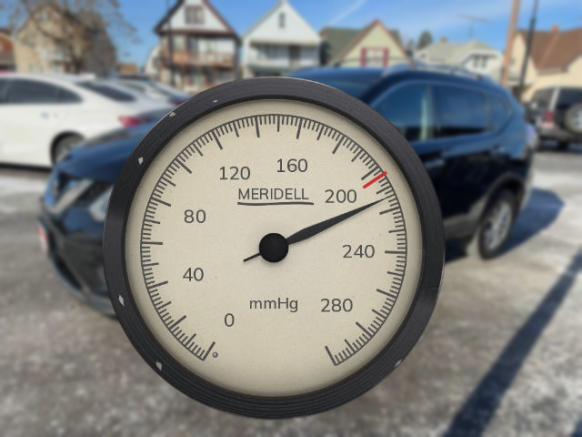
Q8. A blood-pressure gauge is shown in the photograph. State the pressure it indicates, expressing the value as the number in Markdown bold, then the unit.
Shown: **214** mmHg
